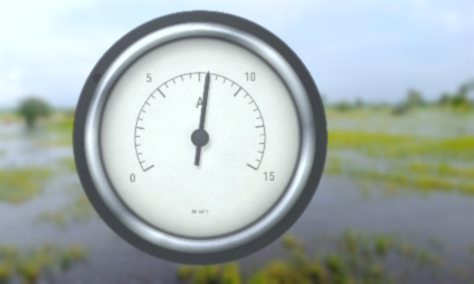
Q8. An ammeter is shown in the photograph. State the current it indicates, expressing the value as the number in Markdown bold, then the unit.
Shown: **8** A
